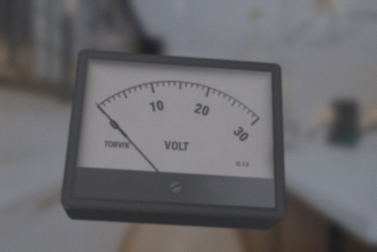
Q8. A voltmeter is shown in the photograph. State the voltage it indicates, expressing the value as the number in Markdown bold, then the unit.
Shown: **0** V
